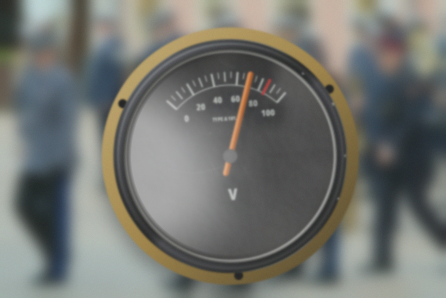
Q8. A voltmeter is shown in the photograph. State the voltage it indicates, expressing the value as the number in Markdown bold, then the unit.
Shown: **70** V
